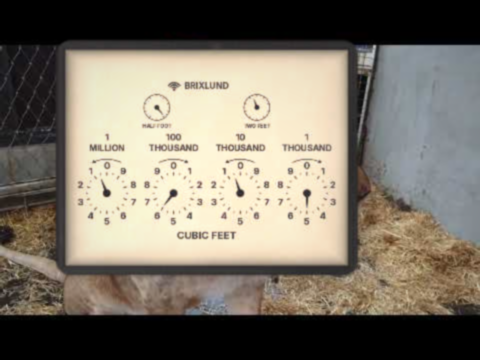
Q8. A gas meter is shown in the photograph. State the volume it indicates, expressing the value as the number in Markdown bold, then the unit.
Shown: **60500** ft³
